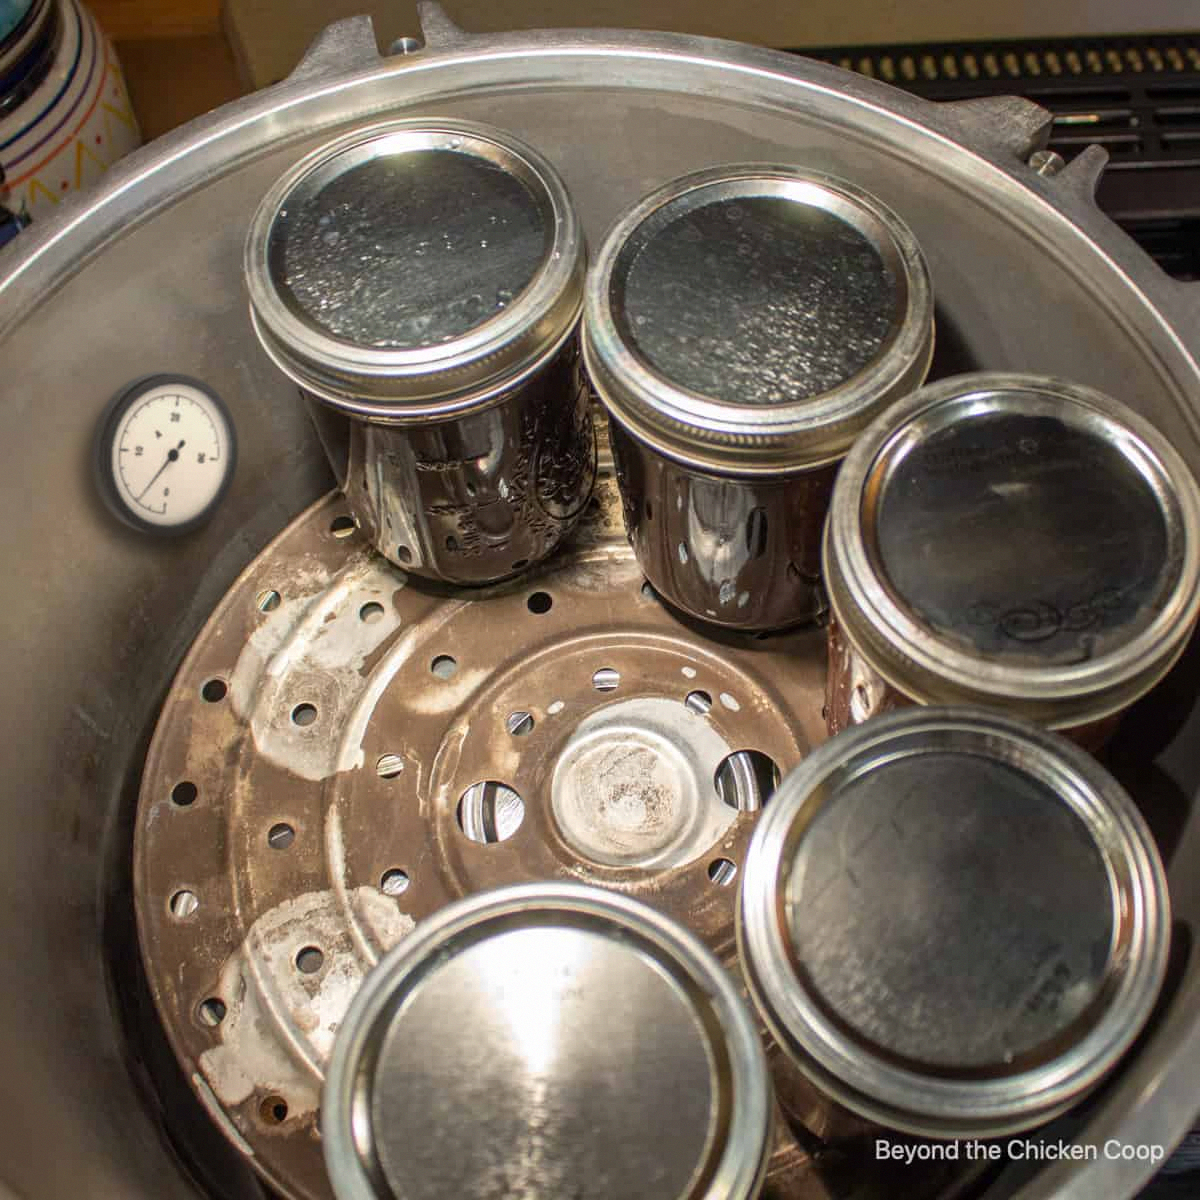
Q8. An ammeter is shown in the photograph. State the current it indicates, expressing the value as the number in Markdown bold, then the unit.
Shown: **4** A
